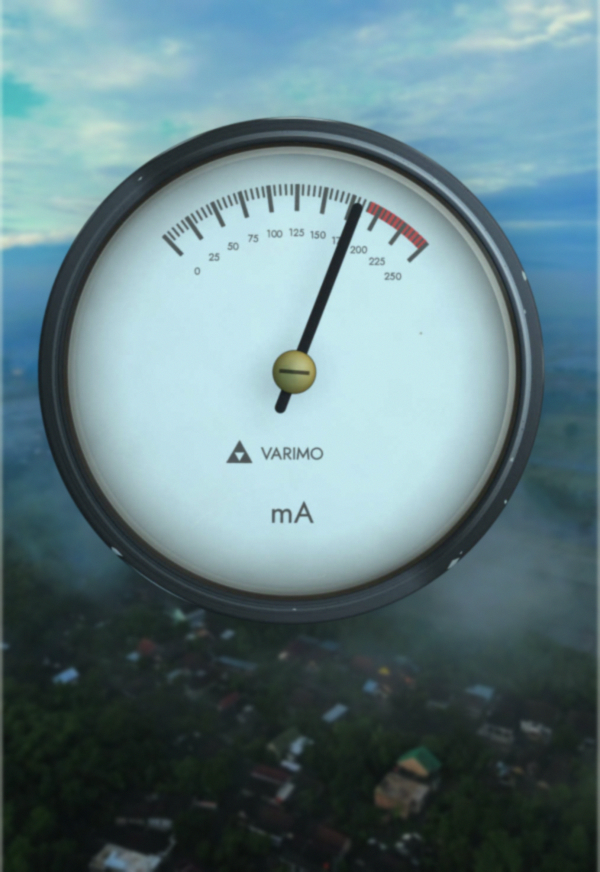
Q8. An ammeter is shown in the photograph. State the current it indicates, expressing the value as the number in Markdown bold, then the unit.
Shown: **180** mA
